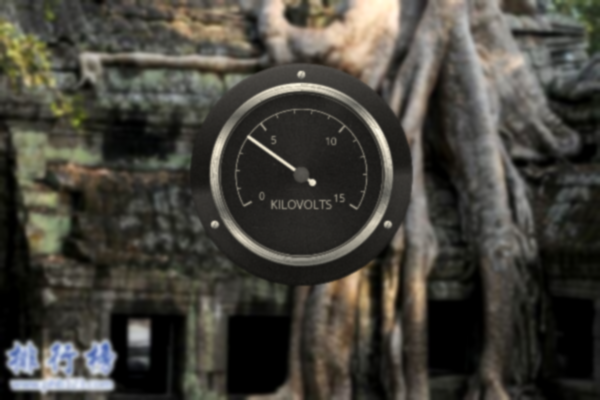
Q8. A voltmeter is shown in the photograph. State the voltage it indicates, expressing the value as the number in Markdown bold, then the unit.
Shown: **4** kV
